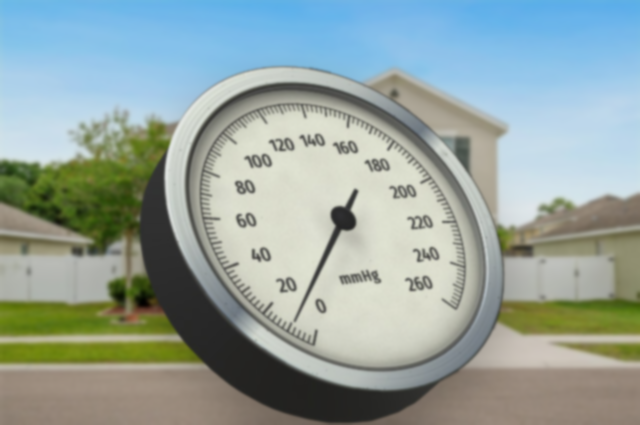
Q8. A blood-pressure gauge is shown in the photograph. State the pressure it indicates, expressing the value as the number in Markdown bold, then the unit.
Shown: **10** mmHg
